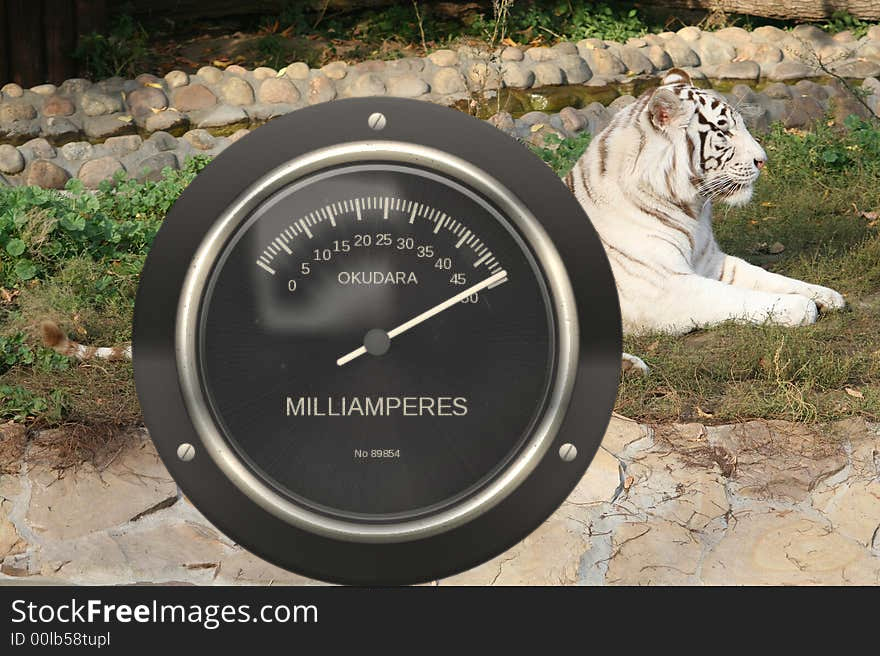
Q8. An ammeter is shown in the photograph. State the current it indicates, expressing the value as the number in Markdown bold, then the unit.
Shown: **49** mA
